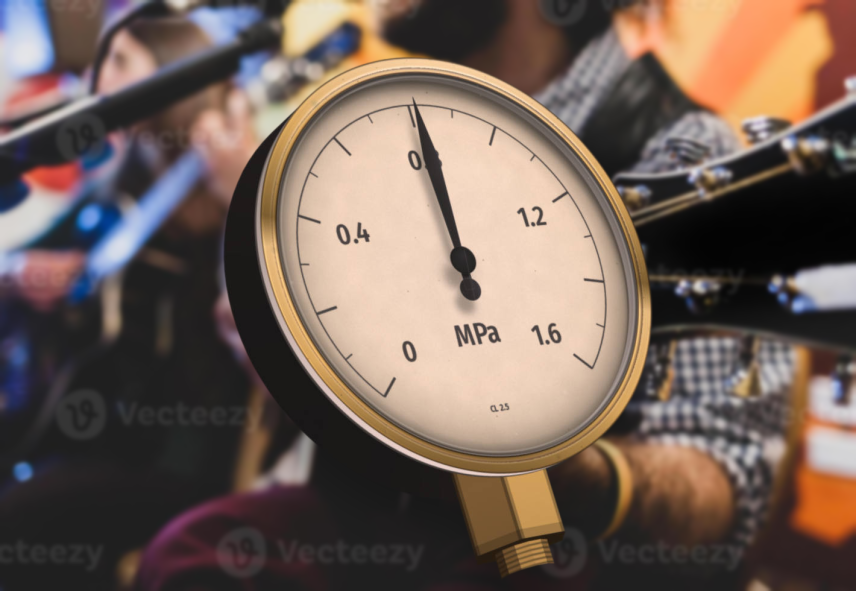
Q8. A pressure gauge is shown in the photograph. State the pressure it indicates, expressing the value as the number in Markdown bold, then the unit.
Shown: **0.8** MPa
